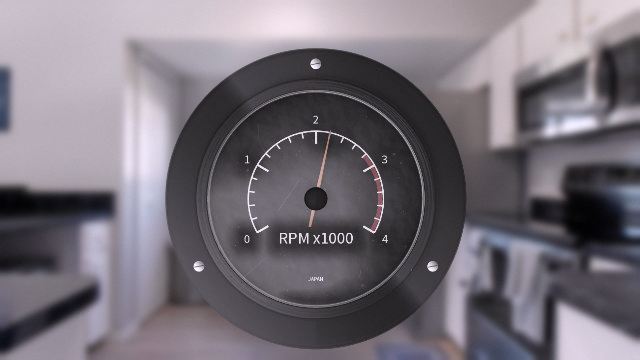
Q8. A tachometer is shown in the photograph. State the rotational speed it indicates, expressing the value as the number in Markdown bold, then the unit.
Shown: **2200** rpm
